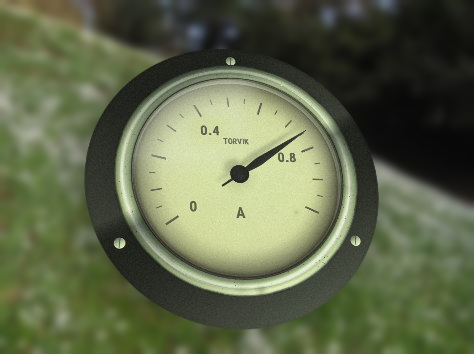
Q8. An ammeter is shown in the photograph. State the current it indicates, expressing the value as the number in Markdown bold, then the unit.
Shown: **0.75** A
